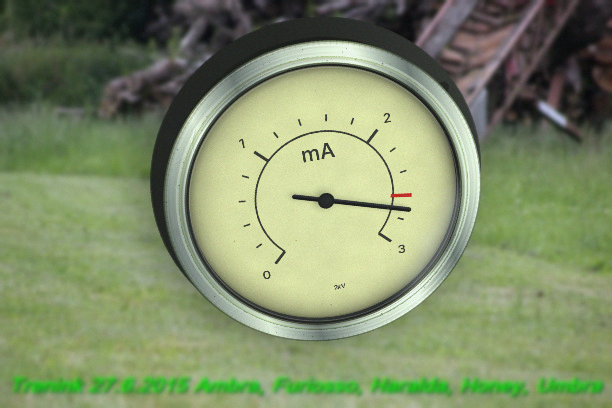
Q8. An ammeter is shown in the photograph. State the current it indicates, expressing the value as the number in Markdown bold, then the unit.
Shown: **2.7** mA
